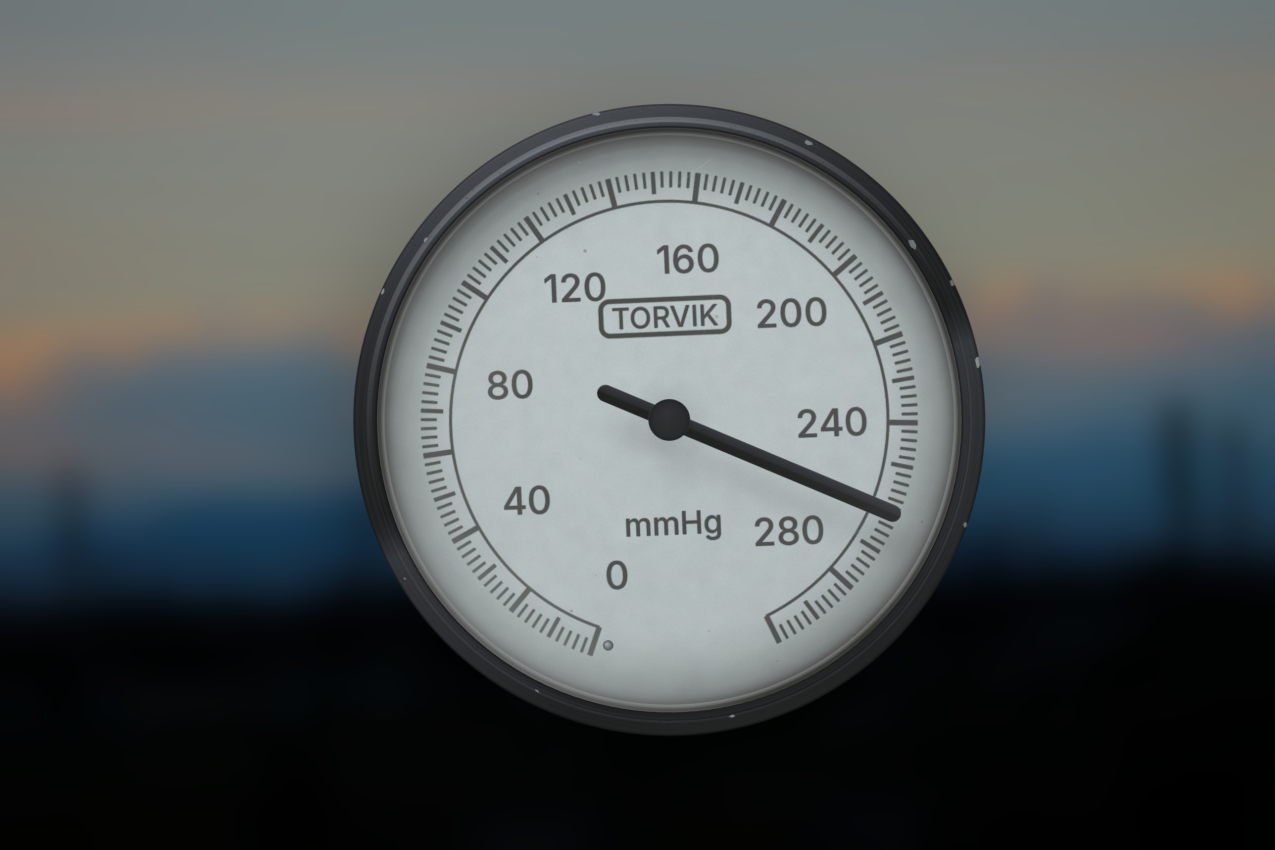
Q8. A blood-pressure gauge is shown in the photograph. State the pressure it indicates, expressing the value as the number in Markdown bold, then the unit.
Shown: **261** mmHg
